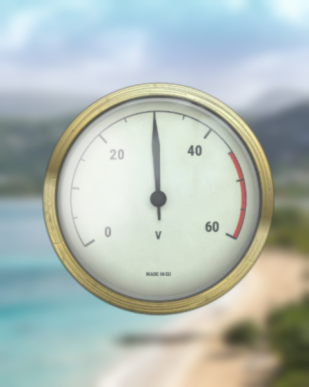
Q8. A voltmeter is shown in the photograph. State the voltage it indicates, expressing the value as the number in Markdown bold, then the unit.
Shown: **30** V
